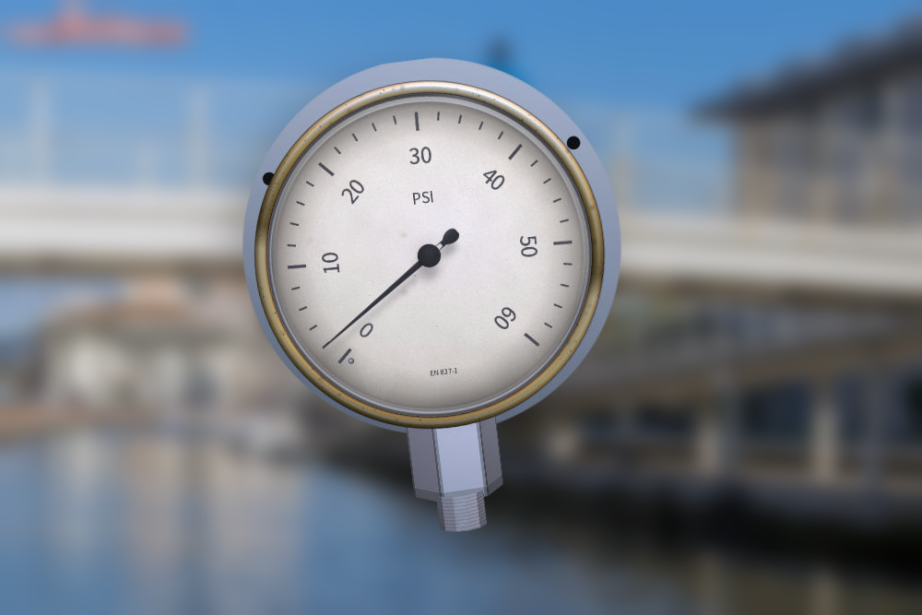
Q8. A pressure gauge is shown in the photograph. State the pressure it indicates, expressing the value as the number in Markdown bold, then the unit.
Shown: **2** psi
